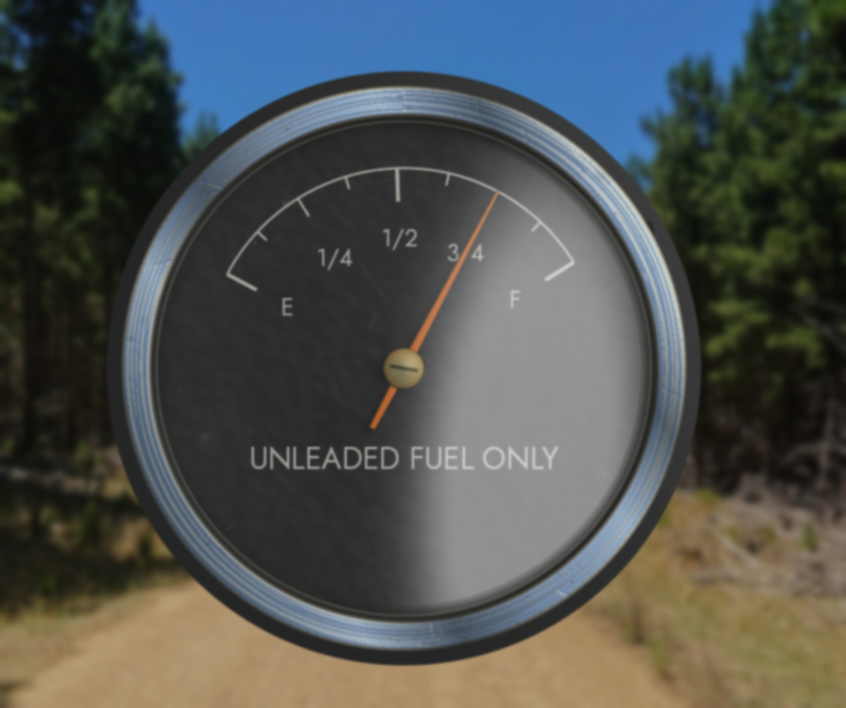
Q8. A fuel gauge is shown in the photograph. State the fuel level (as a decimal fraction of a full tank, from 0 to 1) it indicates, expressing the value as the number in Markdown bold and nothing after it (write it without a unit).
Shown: **0.75**
